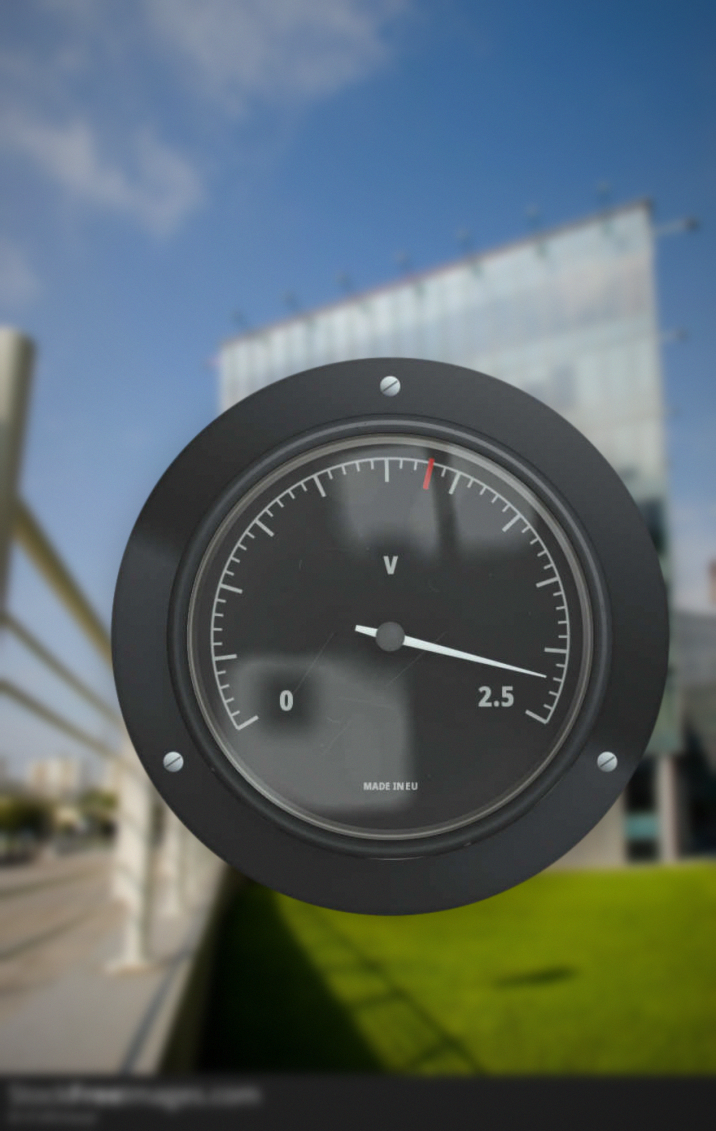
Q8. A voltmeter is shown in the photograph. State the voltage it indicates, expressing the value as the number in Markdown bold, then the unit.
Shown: **2.35** V
